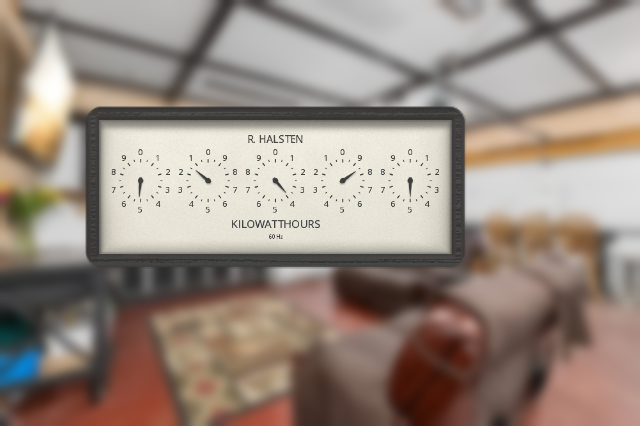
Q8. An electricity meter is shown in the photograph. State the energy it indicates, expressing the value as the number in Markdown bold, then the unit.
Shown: **51385** kWh
